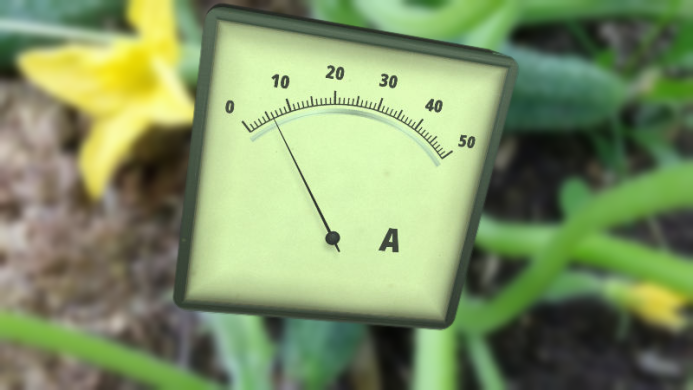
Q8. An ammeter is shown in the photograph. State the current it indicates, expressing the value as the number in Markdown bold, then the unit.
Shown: **6** A
